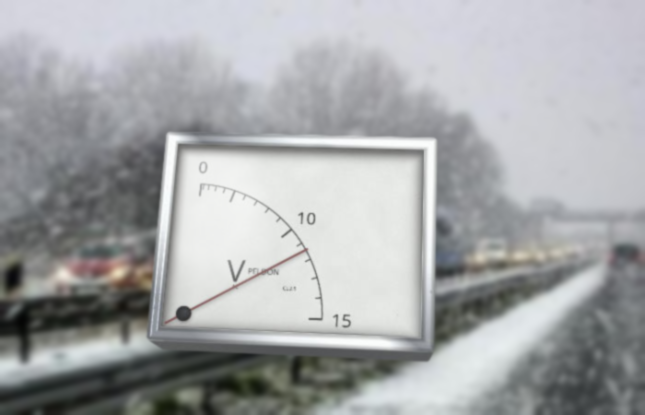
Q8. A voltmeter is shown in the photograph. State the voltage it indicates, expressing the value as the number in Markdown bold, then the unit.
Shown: **11.5** V
